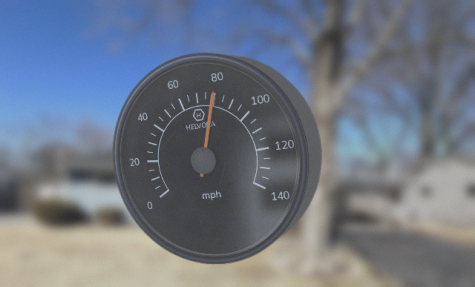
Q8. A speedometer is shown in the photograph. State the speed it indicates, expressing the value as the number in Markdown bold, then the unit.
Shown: **80** mph
